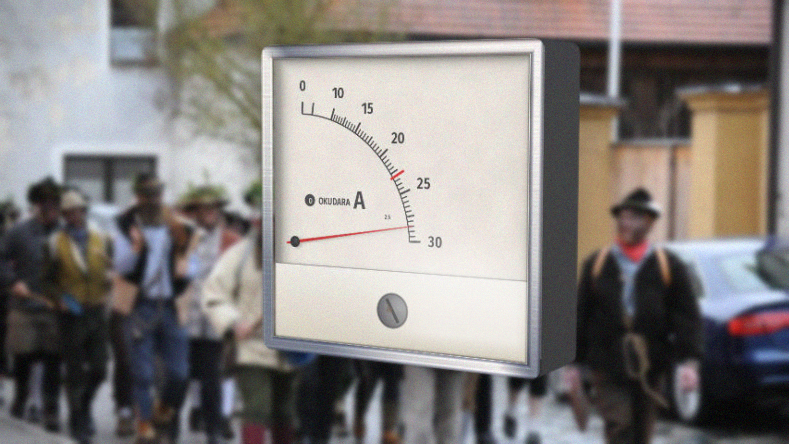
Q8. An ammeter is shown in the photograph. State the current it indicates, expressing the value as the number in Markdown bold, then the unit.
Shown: **28.5** A
